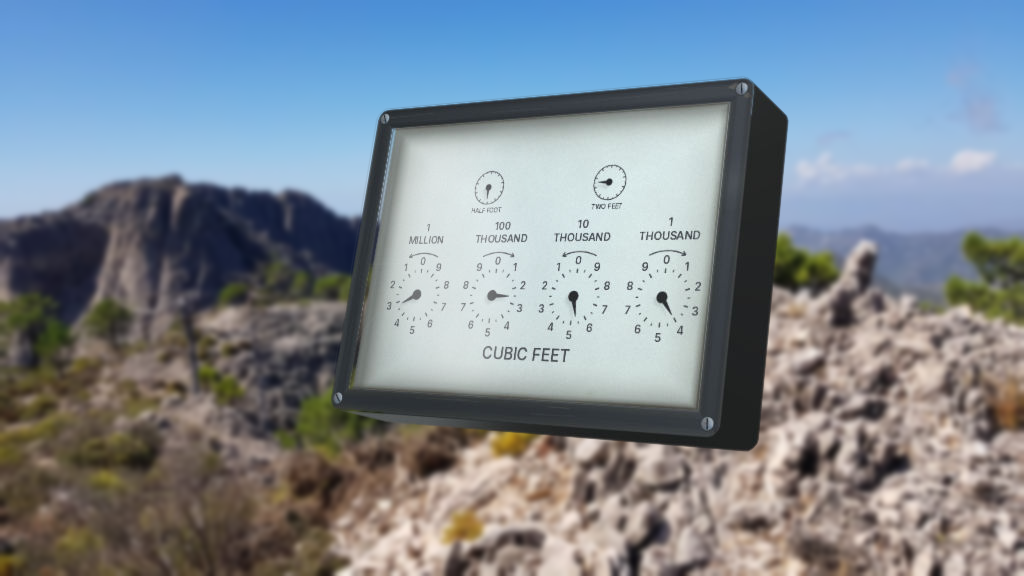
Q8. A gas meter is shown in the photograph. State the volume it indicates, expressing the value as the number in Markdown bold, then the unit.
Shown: **325400** ft³
